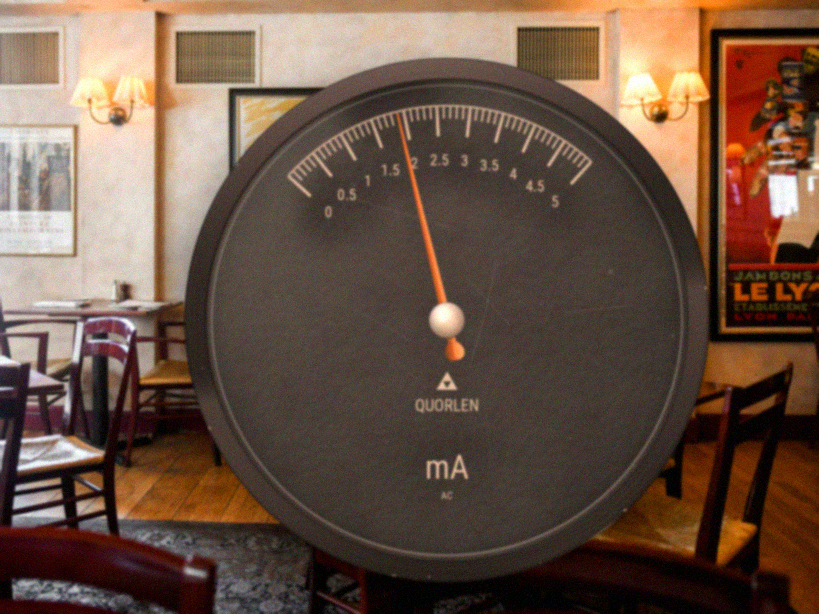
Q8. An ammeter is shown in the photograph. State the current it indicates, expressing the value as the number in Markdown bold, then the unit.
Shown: **1.9** mA
